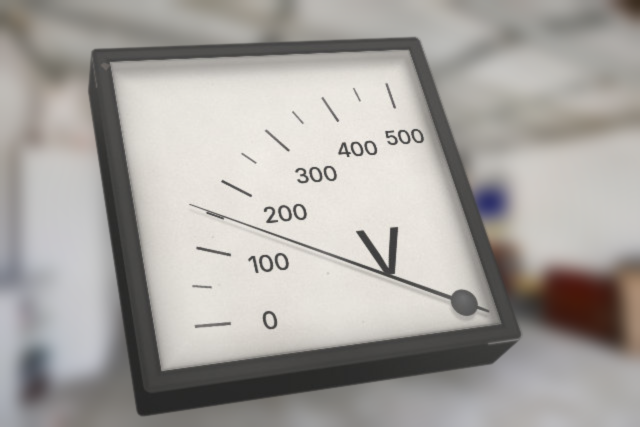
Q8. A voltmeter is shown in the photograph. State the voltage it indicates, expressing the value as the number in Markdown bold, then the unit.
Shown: **150** V
